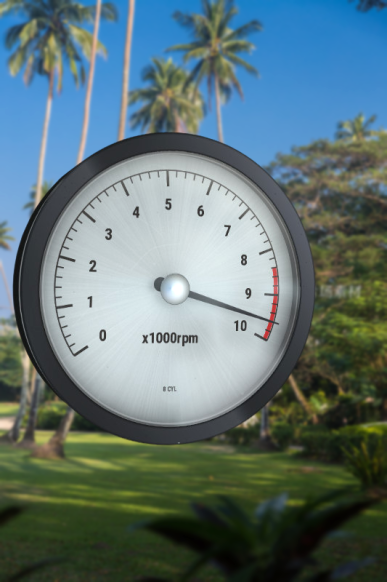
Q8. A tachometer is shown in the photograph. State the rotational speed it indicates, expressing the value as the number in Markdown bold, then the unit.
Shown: **9600** rpm
